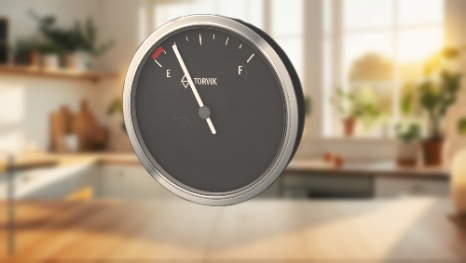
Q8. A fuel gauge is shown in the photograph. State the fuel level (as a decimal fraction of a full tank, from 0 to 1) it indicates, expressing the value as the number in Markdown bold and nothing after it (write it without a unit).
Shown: **0.25**
